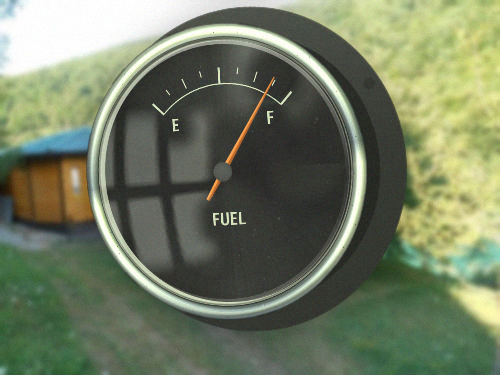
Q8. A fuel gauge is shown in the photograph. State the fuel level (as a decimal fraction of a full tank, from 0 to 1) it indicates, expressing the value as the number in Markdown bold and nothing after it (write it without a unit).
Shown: **0.875**
